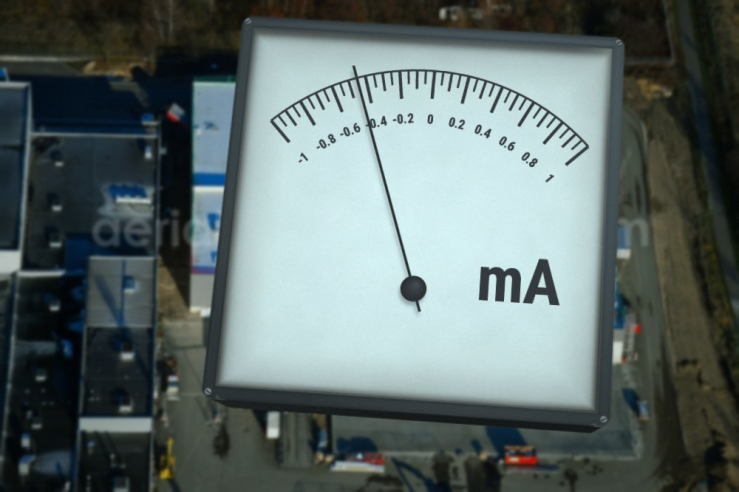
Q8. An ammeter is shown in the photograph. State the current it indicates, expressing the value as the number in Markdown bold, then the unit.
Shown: **-0.45** mA
